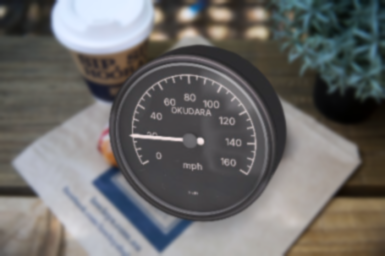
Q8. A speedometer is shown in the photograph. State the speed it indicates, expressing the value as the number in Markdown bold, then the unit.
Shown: **20** mph
